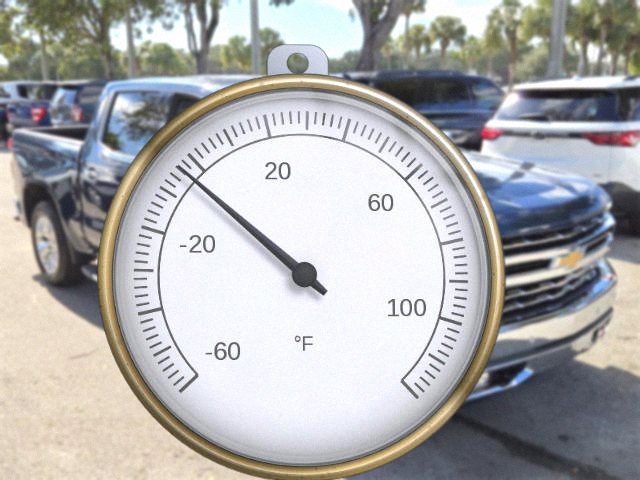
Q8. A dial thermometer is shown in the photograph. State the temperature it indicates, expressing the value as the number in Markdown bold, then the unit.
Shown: **-4** °F
